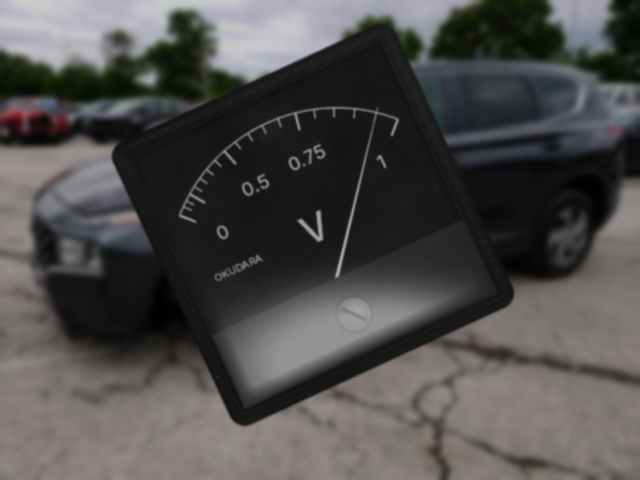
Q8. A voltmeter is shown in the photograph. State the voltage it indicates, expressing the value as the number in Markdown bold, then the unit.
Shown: **0.95** V
